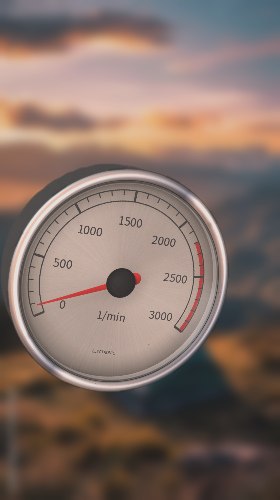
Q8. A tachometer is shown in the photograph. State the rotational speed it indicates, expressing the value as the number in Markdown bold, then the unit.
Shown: **100** rpm
